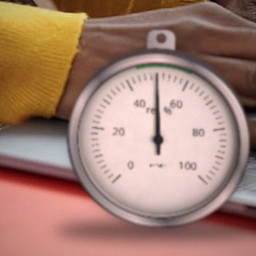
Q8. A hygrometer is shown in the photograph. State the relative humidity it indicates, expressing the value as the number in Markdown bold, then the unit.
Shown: **50** %
